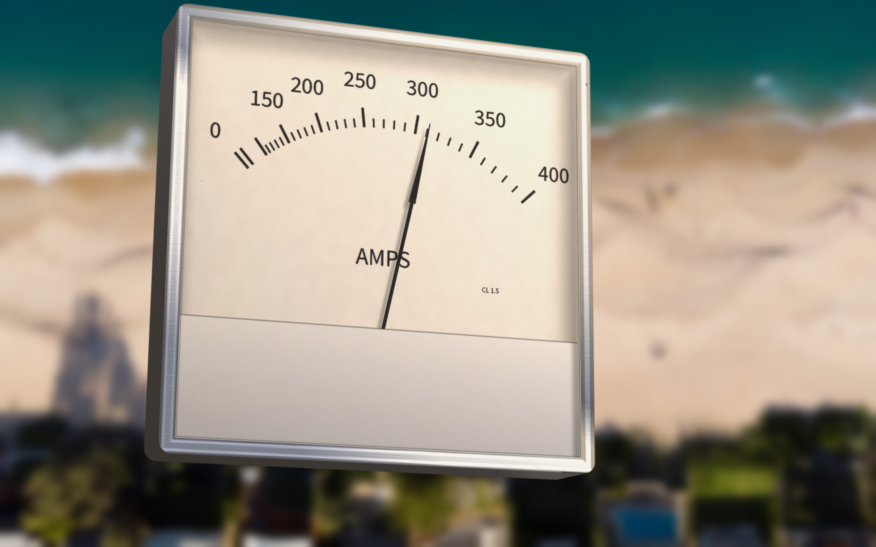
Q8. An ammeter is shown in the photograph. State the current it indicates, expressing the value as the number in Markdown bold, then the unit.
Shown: **310** A
